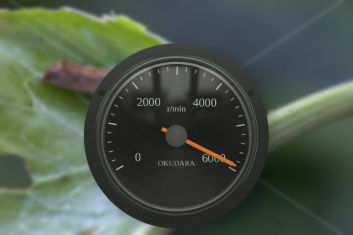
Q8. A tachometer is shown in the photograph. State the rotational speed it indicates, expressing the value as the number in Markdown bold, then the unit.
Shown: **5900** rpm
